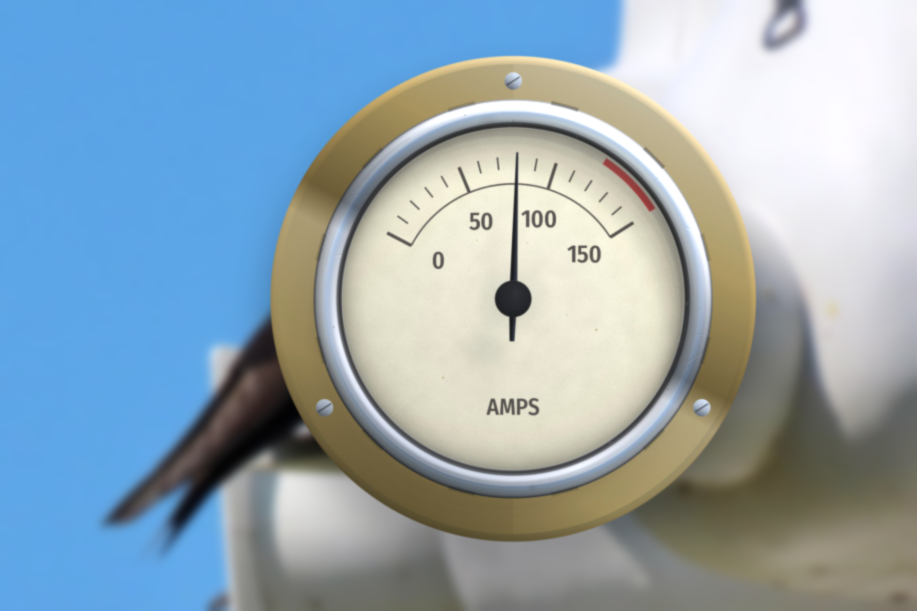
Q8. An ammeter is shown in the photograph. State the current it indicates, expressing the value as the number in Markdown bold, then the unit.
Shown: **80** A
